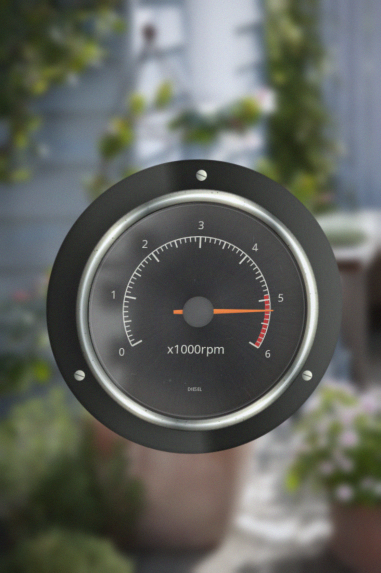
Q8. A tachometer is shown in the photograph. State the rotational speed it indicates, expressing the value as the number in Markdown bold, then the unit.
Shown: **5200** rpm
